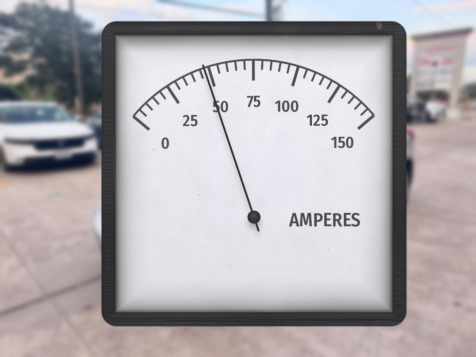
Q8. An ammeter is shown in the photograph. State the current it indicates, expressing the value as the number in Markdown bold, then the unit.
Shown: **47.5** A
